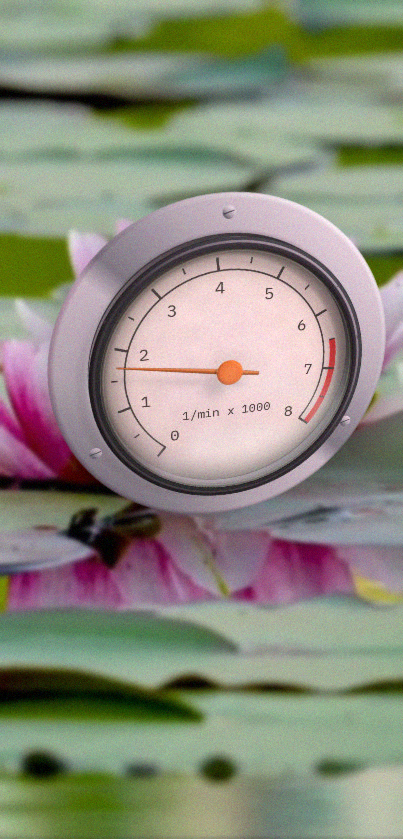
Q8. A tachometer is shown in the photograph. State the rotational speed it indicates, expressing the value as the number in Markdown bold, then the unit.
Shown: **1750** rpm
